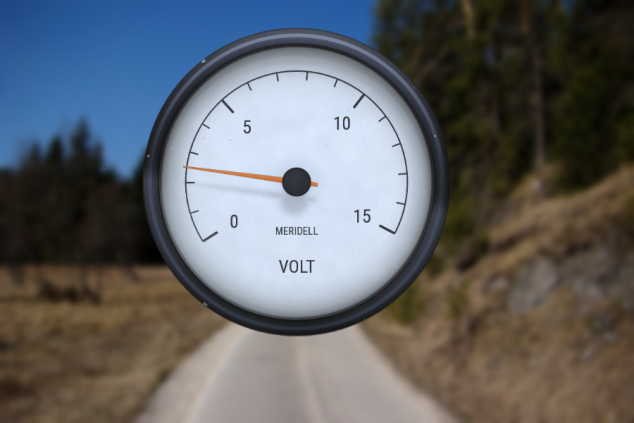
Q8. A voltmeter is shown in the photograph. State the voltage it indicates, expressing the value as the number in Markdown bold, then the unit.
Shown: **2.5** V
